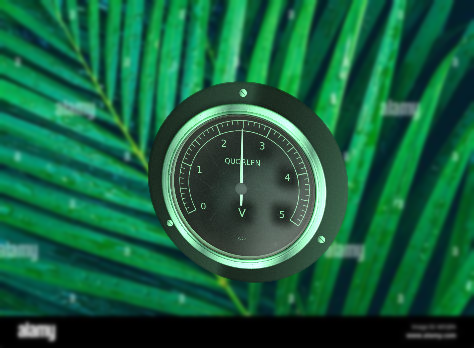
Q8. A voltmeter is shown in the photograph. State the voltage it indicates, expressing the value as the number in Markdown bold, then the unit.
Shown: **2.5** V
